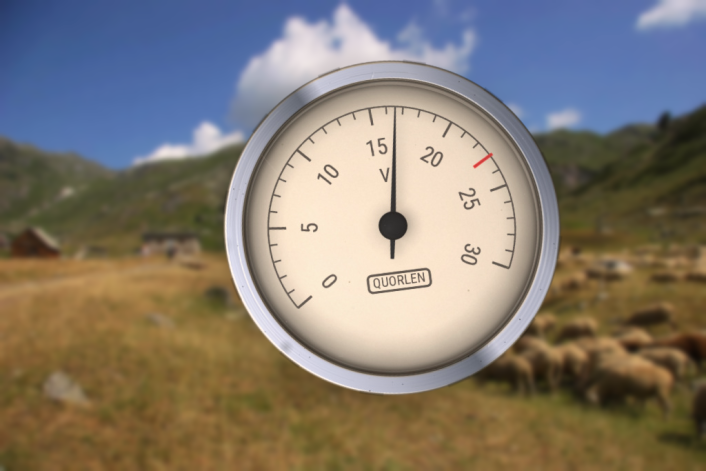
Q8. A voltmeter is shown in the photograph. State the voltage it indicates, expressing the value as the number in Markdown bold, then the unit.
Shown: **16.5** V
